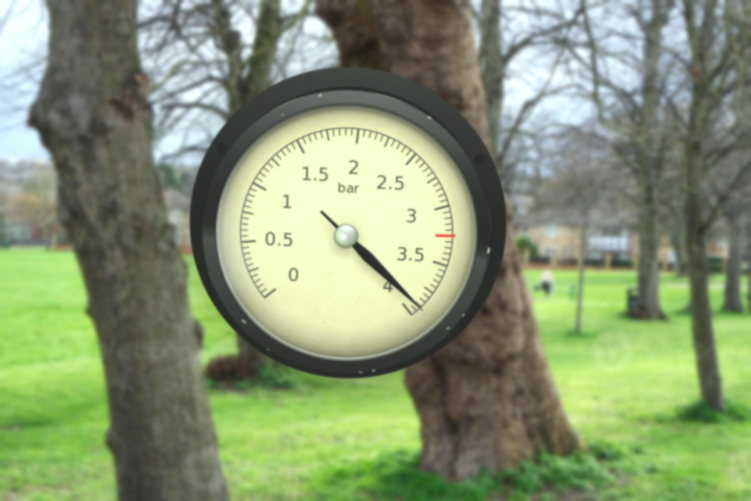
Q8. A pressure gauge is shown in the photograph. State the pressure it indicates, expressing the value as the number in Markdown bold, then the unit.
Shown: **3.9** bar
